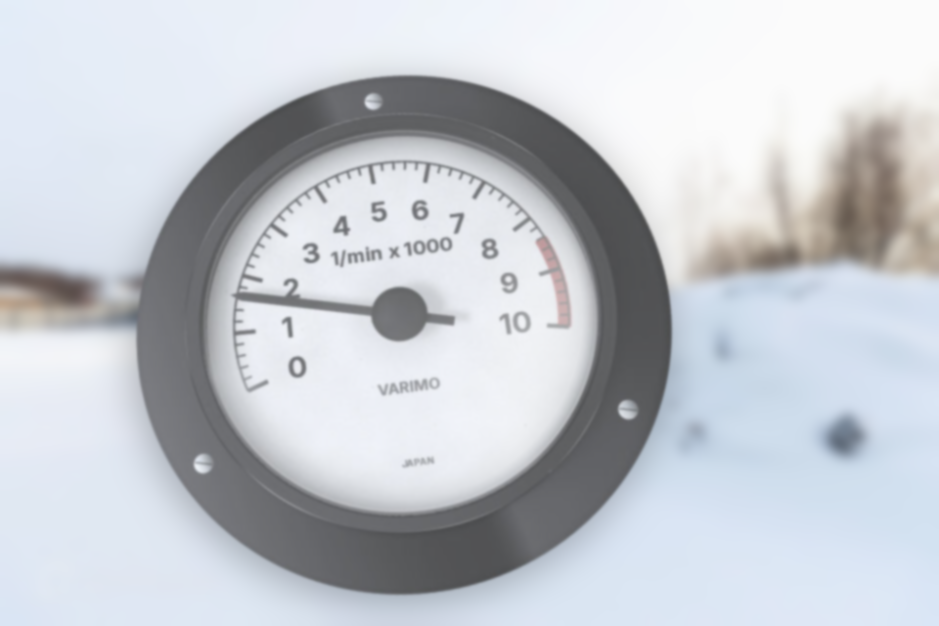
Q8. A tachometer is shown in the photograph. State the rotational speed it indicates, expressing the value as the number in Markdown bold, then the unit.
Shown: **1600** rpm
